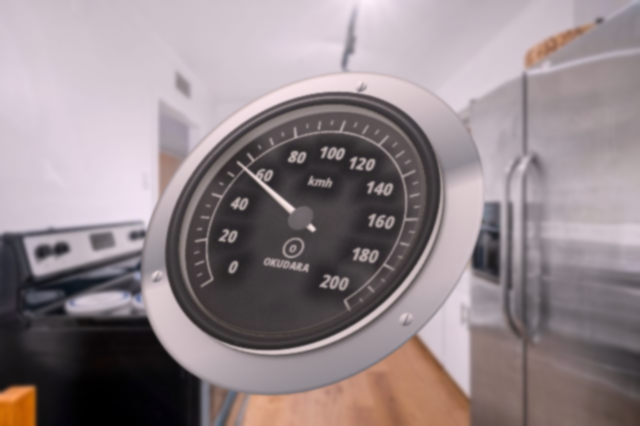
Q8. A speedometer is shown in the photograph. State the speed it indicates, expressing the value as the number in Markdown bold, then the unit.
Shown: **55** km/h
